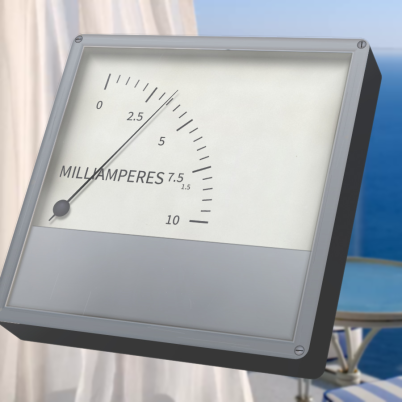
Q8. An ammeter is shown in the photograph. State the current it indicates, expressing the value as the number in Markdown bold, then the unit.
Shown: **3.5** mA
